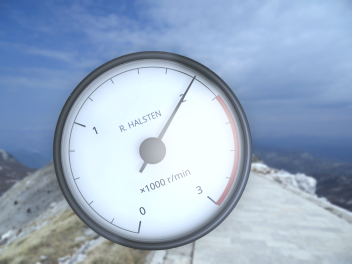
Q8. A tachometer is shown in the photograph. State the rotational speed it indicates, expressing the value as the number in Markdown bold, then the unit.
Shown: **2000** rpm
